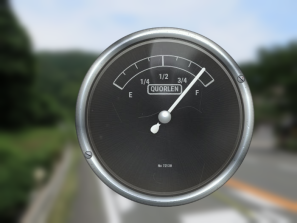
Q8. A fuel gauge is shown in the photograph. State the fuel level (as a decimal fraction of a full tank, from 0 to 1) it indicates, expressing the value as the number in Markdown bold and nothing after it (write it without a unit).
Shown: **0.875**
